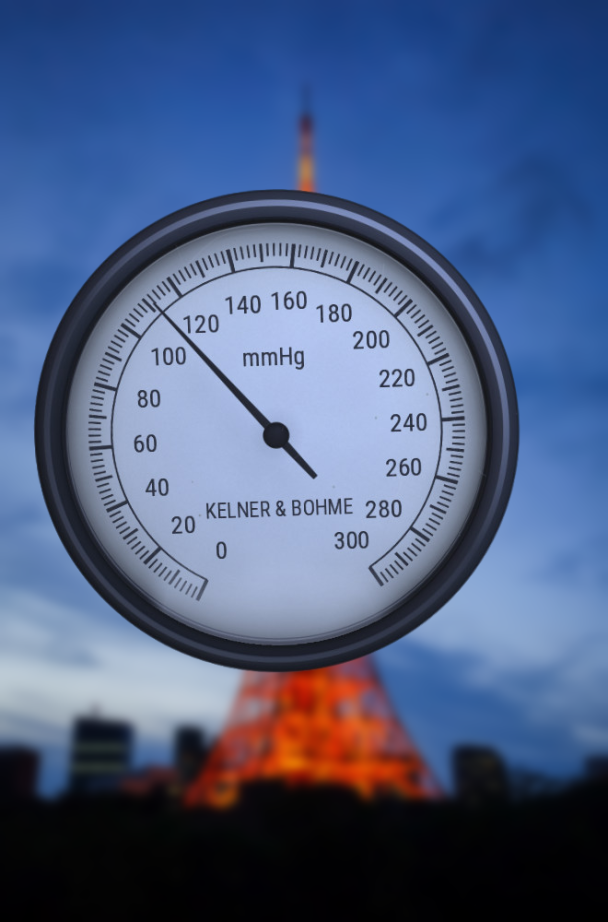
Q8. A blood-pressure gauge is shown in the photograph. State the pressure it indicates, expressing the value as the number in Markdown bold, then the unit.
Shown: **112** mmHg
